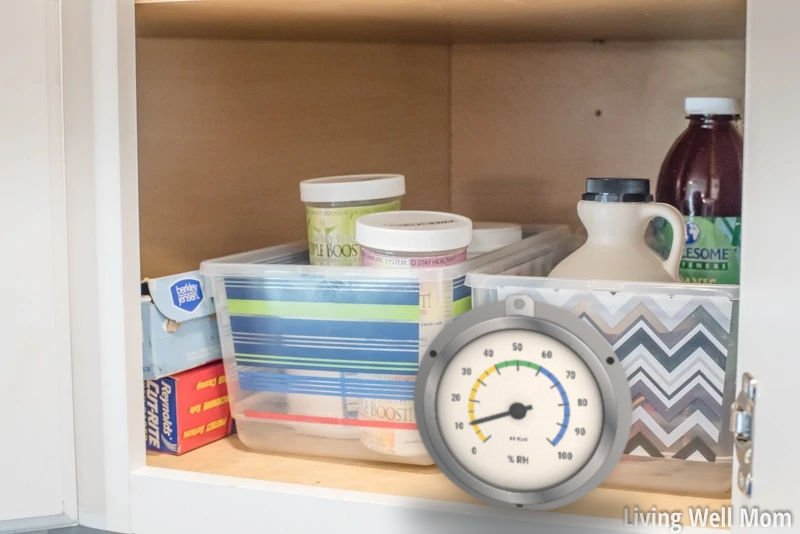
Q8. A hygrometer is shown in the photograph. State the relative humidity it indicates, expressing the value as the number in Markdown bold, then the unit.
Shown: **10** %
